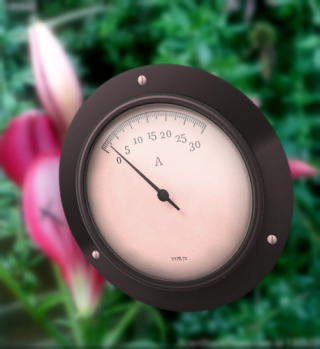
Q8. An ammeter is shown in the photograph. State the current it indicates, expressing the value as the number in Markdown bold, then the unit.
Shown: **2.5** A
